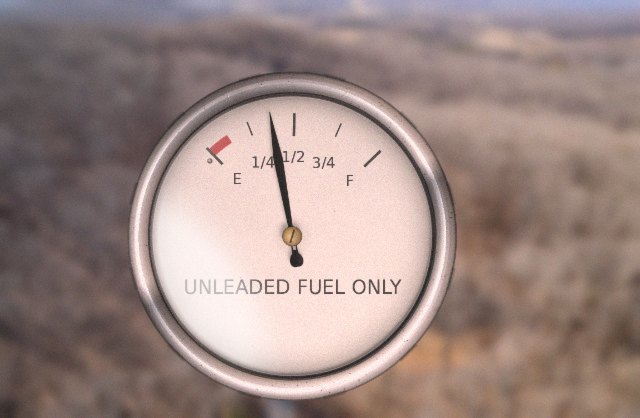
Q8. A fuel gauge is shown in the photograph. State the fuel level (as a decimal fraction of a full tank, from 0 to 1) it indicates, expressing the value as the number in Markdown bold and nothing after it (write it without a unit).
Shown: **0.375**
